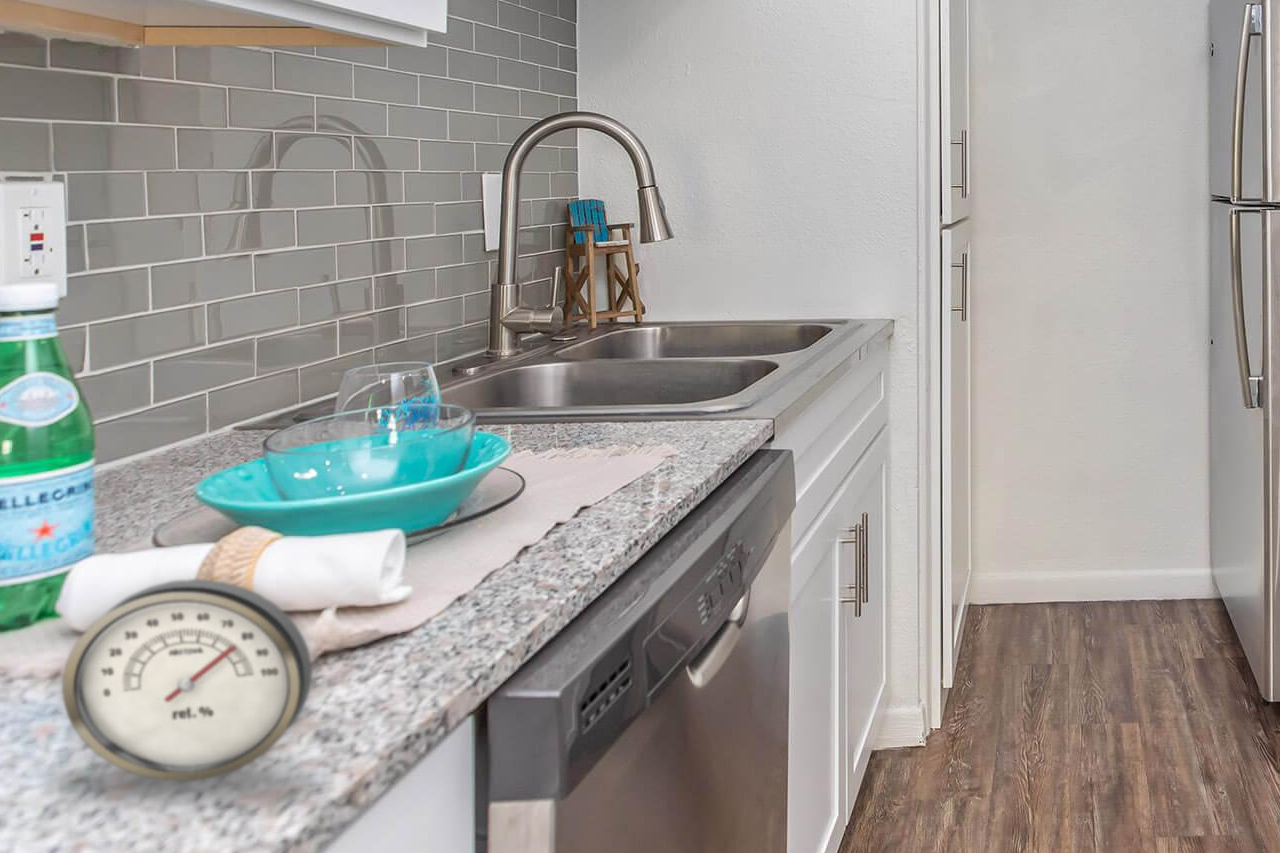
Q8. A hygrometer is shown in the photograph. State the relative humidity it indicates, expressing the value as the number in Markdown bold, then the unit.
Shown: **80** %
